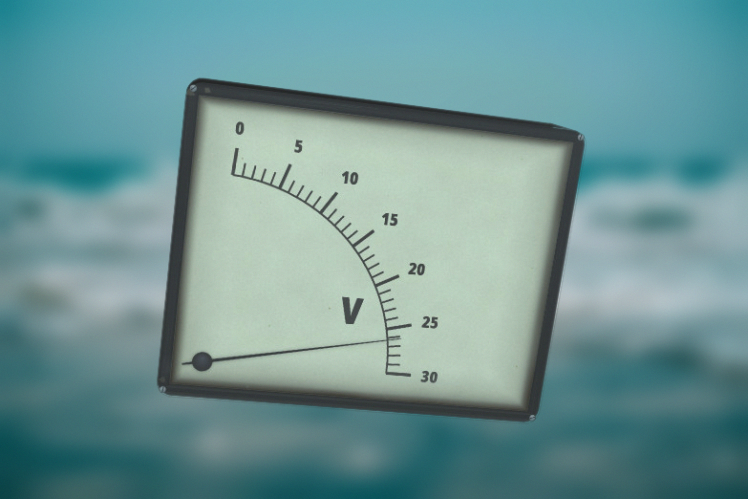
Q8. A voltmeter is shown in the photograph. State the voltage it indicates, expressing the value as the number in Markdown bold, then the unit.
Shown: **26** V
